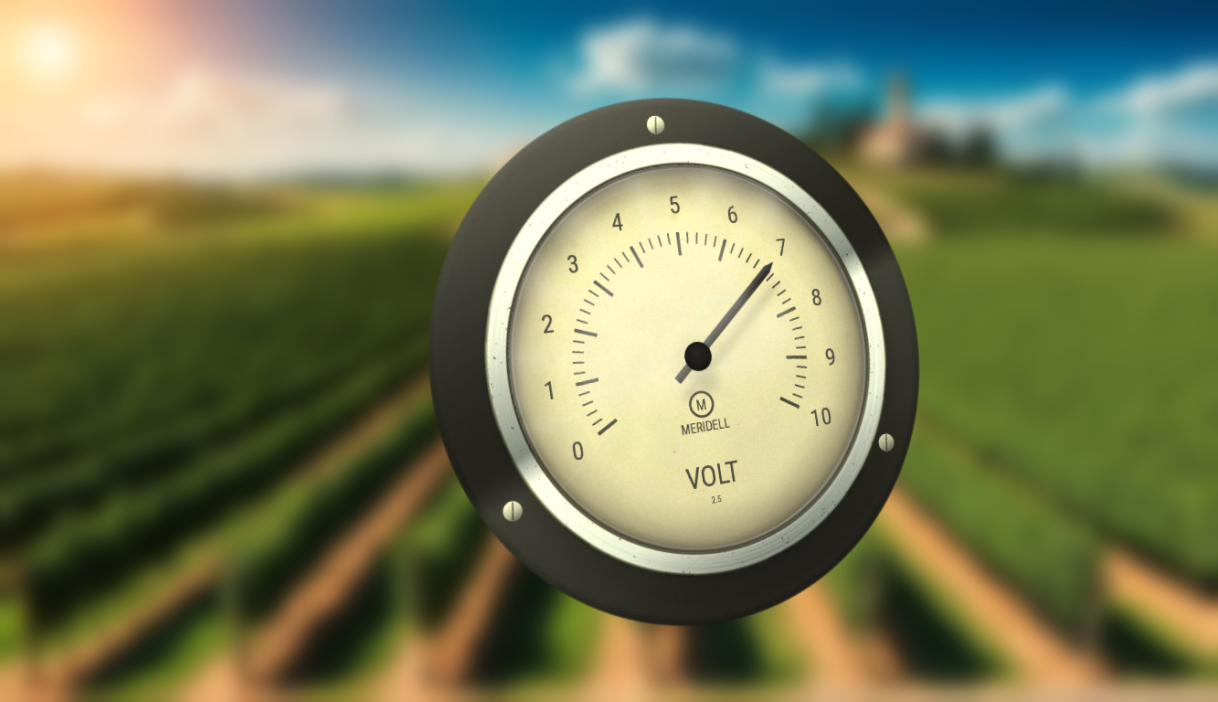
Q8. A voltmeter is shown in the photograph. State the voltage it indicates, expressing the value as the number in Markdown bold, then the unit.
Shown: **7** V
